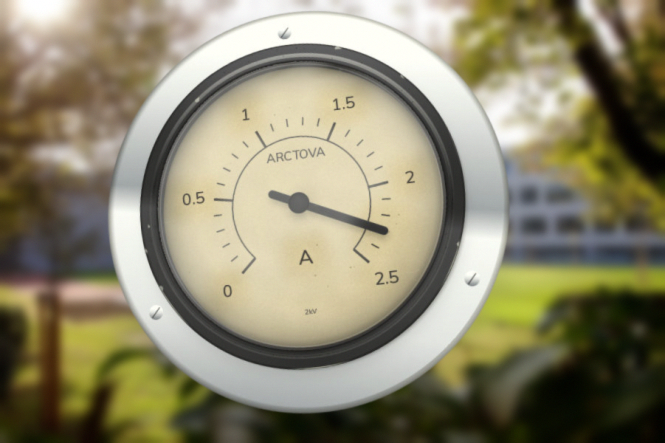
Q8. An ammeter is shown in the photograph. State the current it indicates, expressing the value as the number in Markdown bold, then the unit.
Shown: **2.3** A
